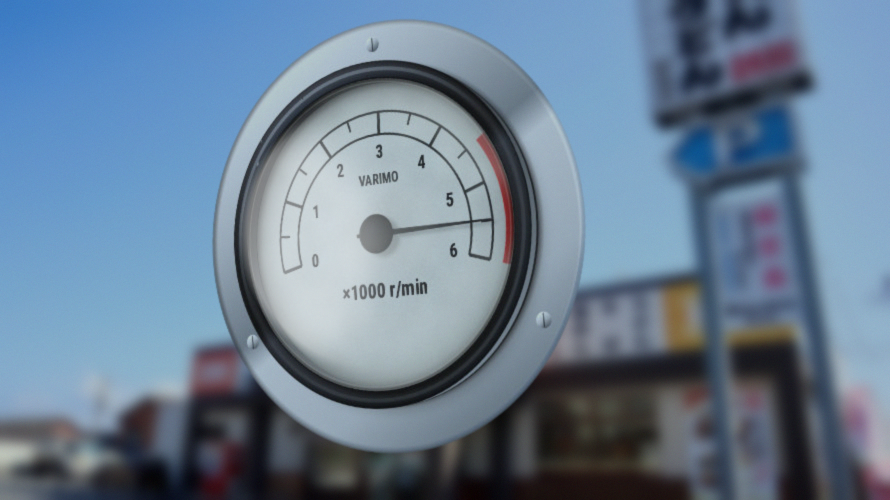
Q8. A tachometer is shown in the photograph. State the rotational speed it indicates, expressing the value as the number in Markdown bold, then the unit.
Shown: **5500** rpm
